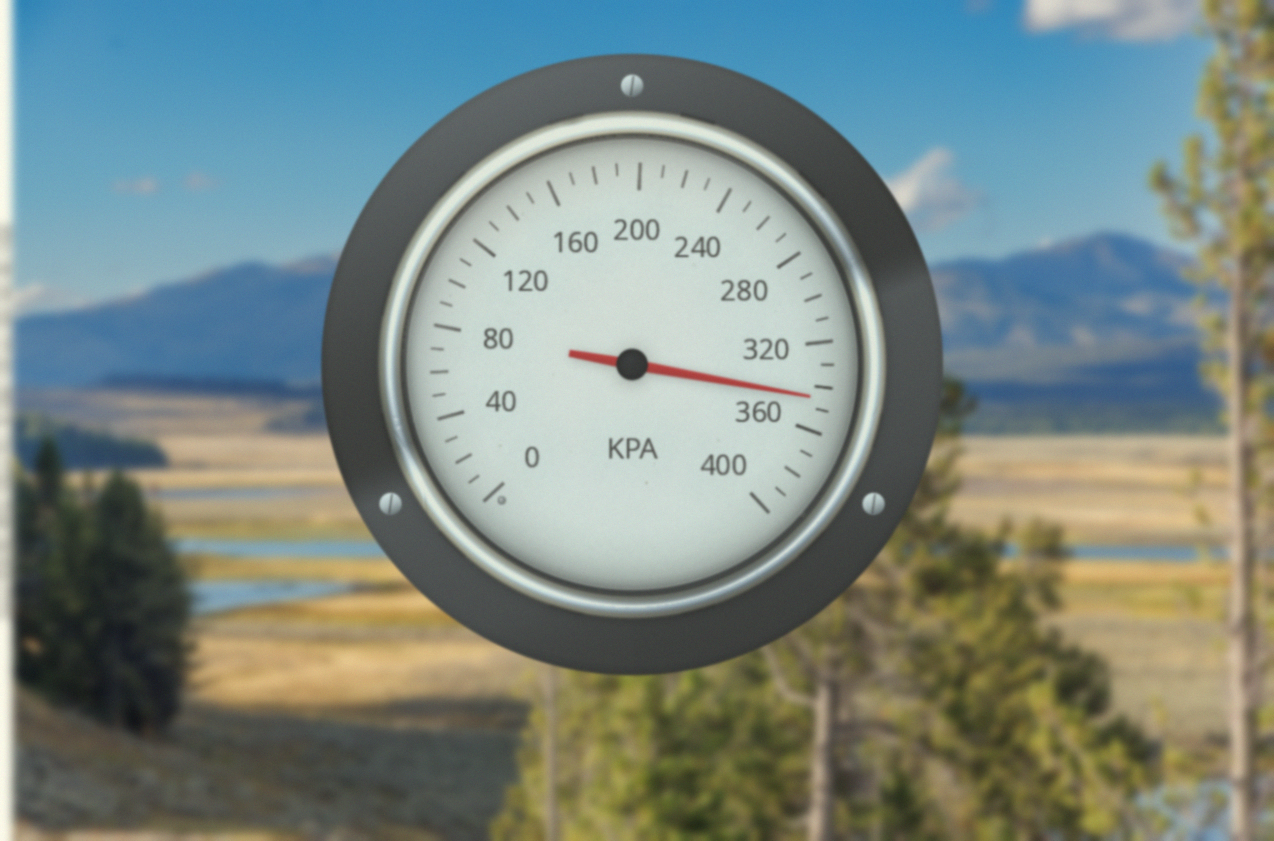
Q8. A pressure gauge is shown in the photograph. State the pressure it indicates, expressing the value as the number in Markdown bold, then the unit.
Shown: **345** kPa
